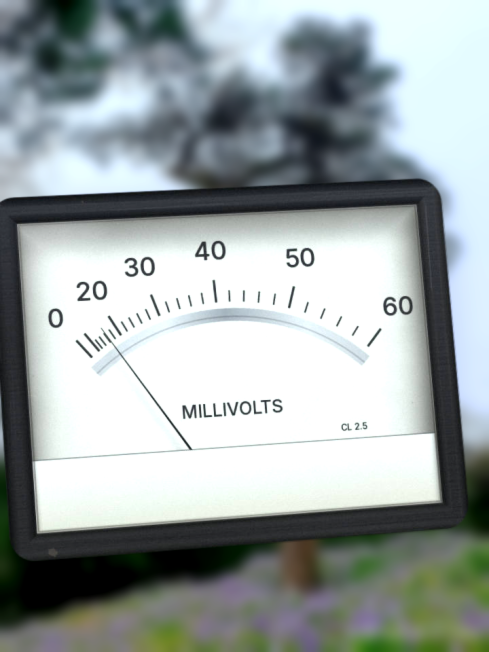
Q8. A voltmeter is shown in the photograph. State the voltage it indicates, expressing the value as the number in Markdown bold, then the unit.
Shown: **16** mV
